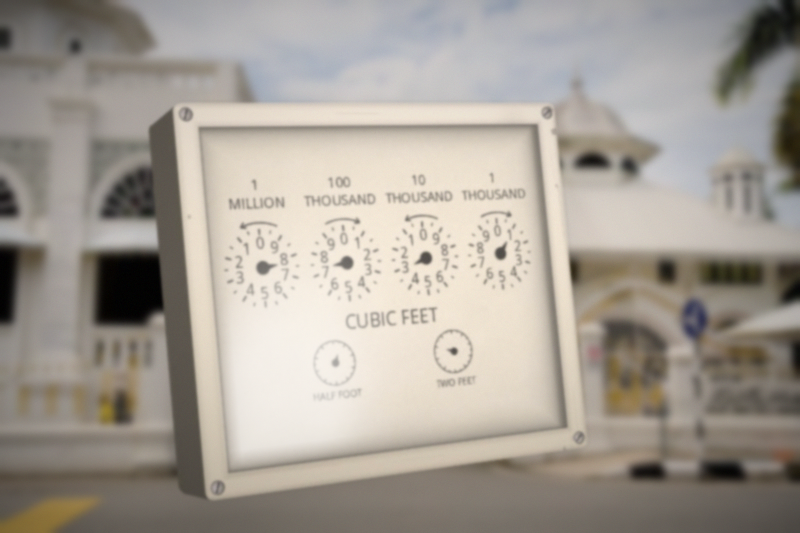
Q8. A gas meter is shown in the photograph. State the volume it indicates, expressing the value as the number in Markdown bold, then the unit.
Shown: **773100** ft³
